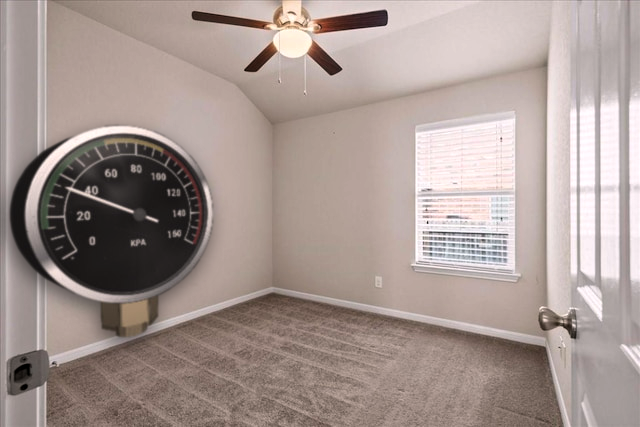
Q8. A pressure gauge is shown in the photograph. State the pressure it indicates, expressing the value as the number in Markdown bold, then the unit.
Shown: **35** kPa
